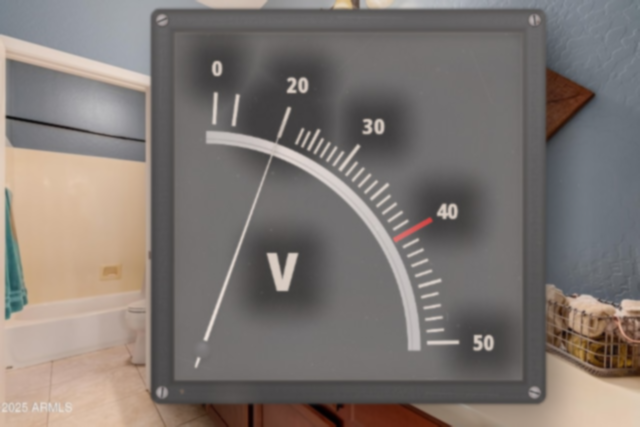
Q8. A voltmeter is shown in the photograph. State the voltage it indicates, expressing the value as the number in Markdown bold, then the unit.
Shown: **20** V
